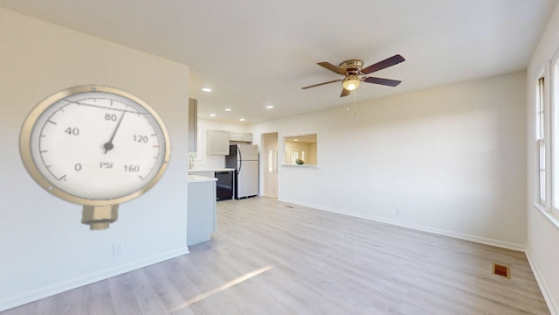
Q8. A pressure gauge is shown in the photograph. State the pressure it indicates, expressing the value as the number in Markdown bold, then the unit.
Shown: **90** psi
